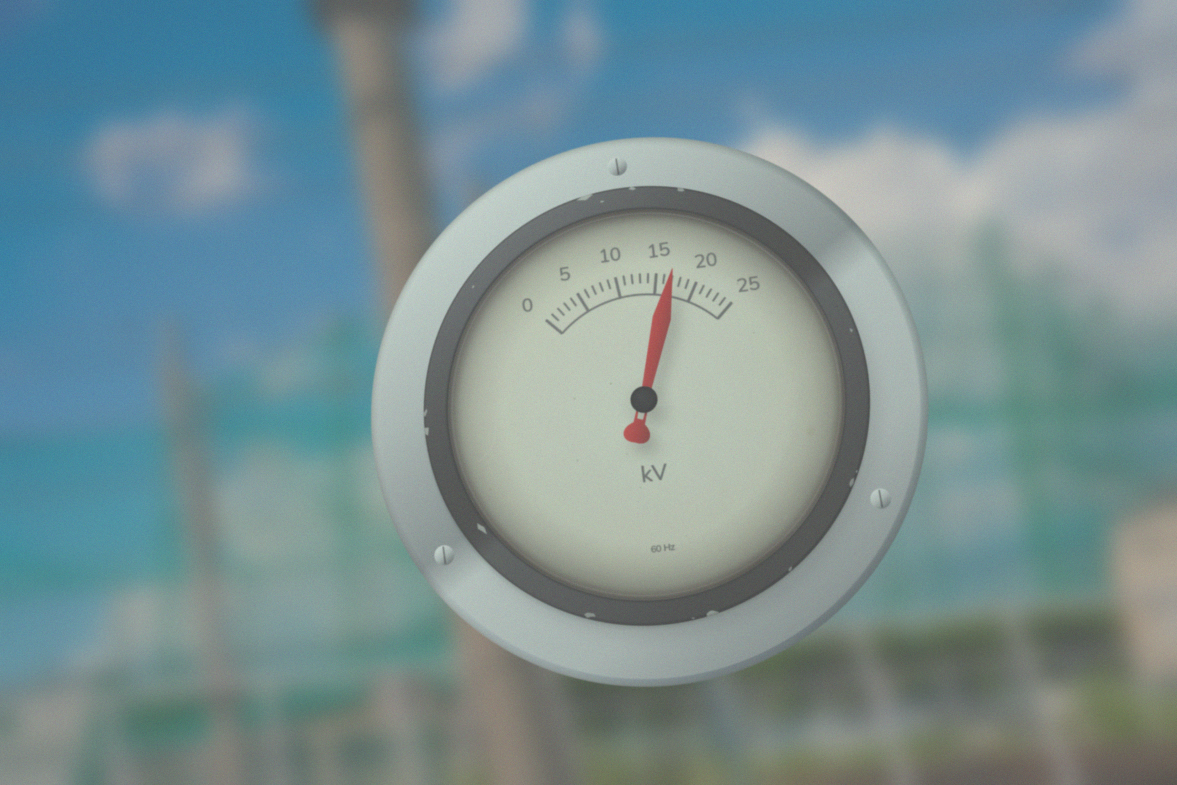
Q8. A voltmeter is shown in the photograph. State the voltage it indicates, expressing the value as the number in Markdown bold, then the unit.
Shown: **17** kV
